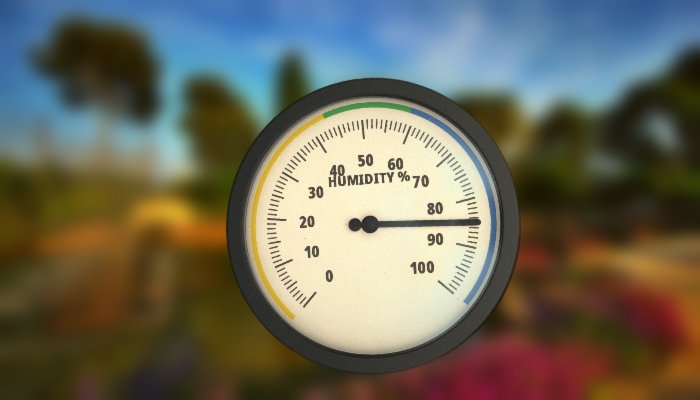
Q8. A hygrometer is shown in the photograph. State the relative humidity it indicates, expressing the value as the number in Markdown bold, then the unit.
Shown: **85** %
